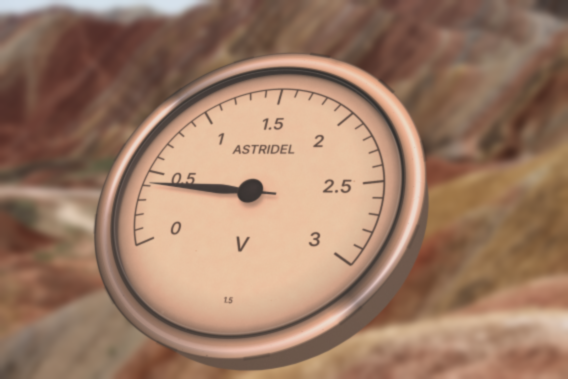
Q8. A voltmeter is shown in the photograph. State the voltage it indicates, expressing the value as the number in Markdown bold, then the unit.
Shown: **0.4** V
